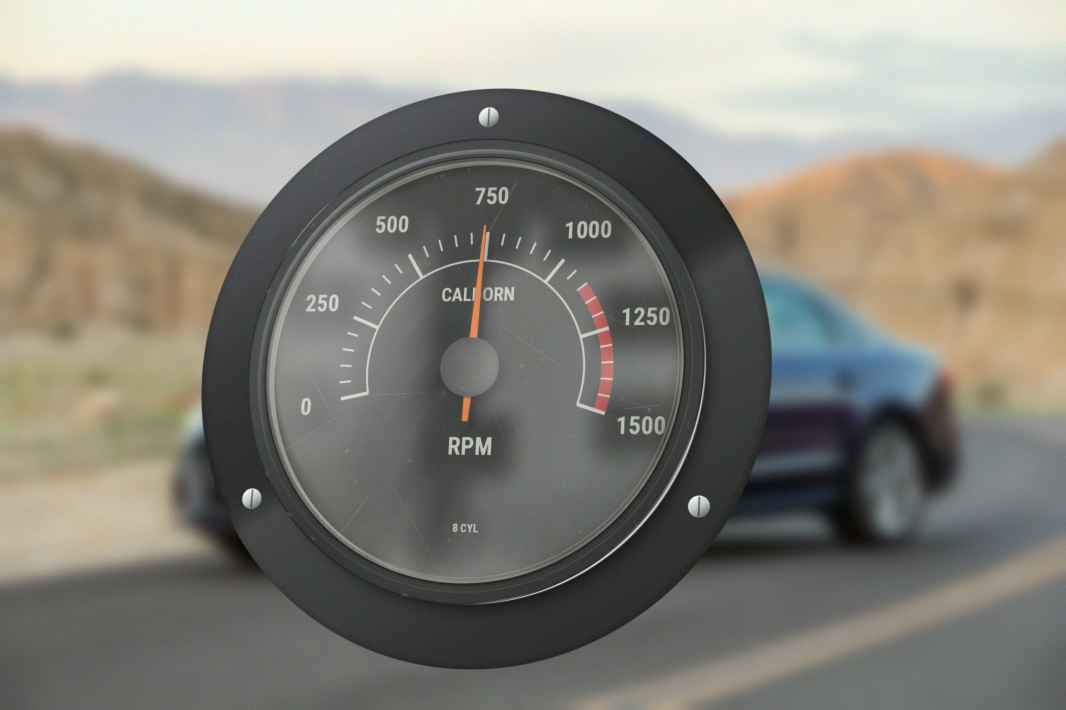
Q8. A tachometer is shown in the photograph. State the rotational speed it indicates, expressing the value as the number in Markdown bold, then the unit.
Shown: **750** rpm
